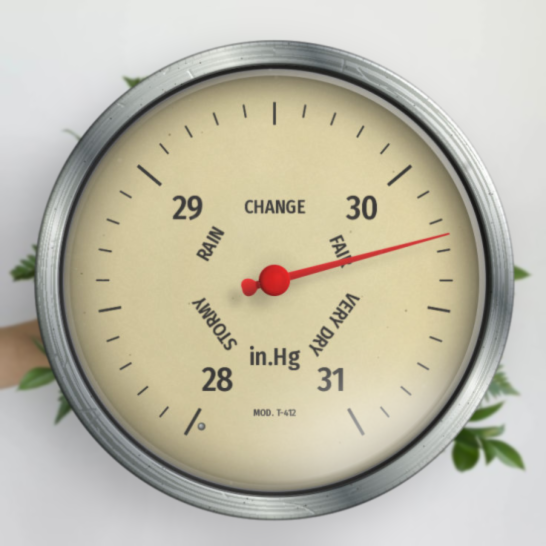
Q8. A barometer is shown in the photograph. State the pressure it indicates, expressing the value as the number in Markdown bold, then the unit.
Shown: **30.25** inHg
